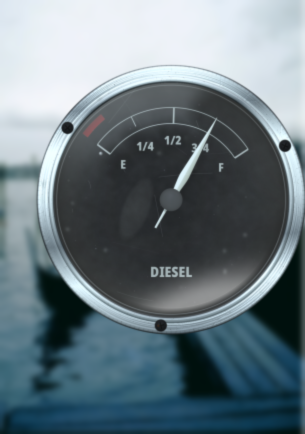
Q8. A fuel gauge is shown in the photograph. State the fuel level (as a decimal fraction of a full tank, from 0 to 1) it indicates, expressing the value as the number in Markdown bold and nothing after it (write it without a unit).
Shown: **0.75**
